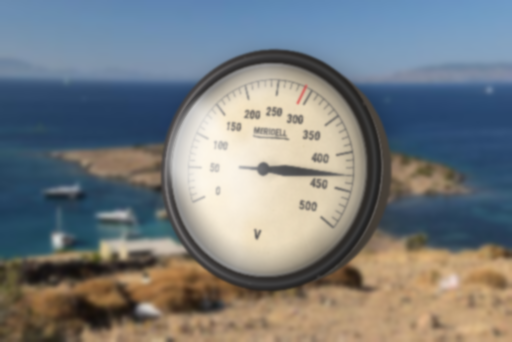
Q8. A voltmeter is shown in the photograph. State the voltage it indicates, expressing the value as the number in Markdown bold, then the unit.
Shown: **430** V
